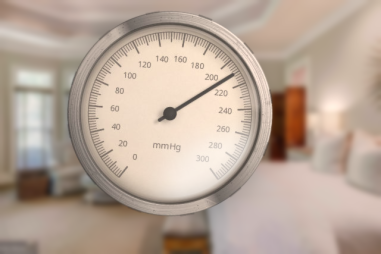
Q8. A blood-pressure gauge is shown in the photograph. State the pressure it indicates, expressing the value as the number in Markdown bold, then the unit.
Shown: **210** mmHg
